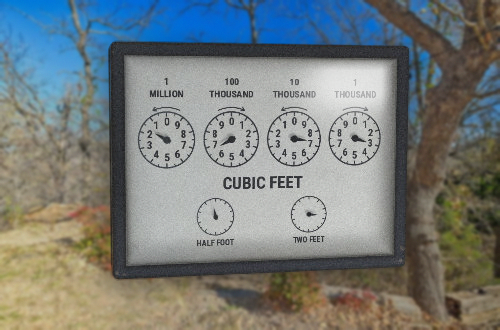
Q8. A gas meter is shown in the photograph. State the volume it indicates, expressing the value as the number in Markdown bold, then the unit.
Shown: **167300** ft³
